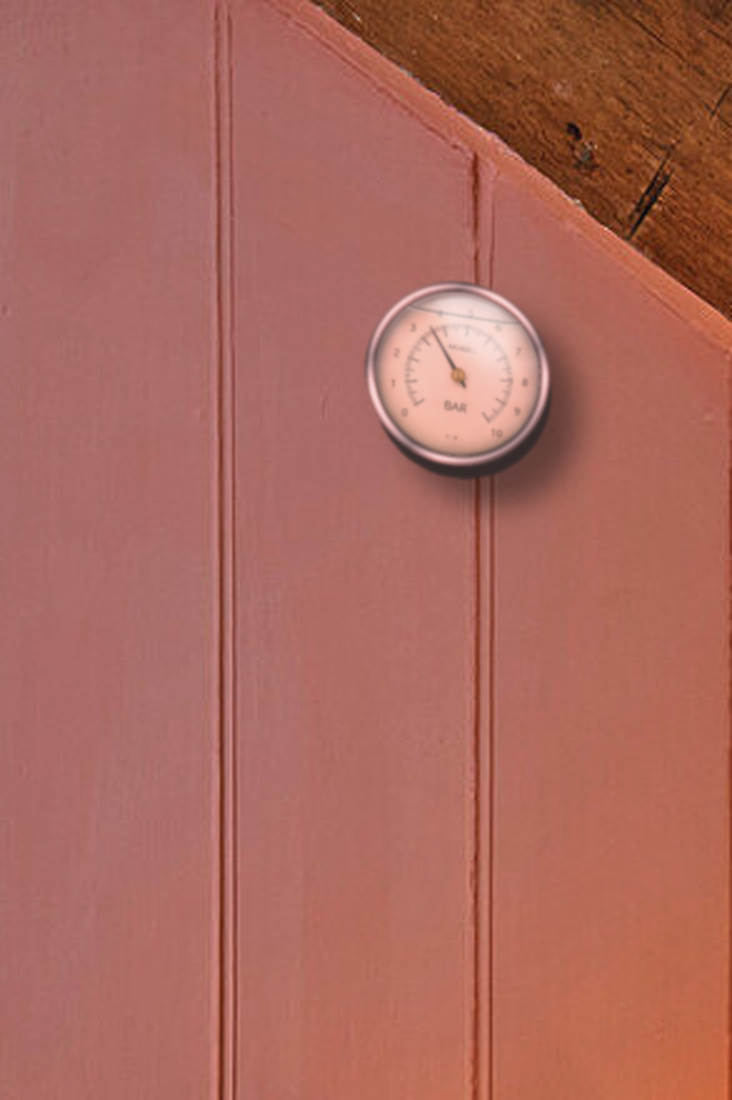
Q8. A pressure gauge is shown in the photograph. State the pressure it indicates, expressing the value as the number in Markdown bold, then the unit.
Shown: **3.5** bar
